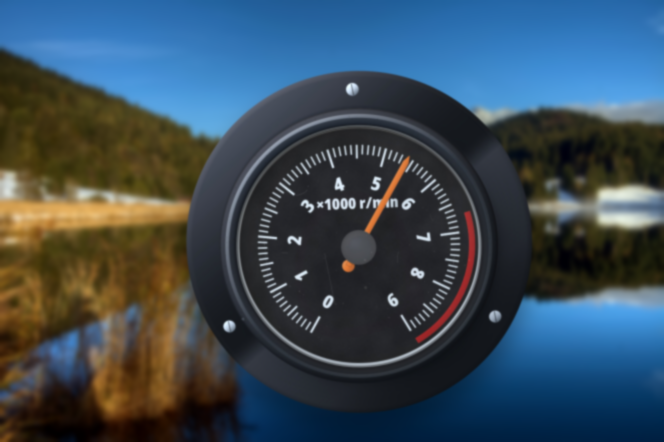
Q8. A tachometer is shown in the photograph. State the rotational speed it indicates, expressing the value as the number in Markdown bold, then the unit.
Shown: **5400** rpm
